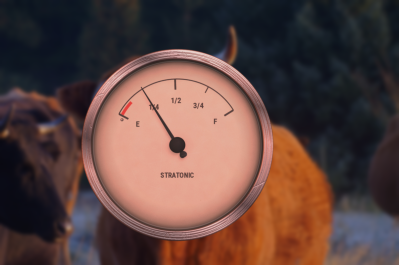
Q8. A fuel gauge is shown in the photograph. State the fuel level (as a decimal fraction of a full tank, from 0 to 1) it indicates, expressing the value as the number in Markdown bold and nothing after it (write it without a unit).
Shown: **0.25**
